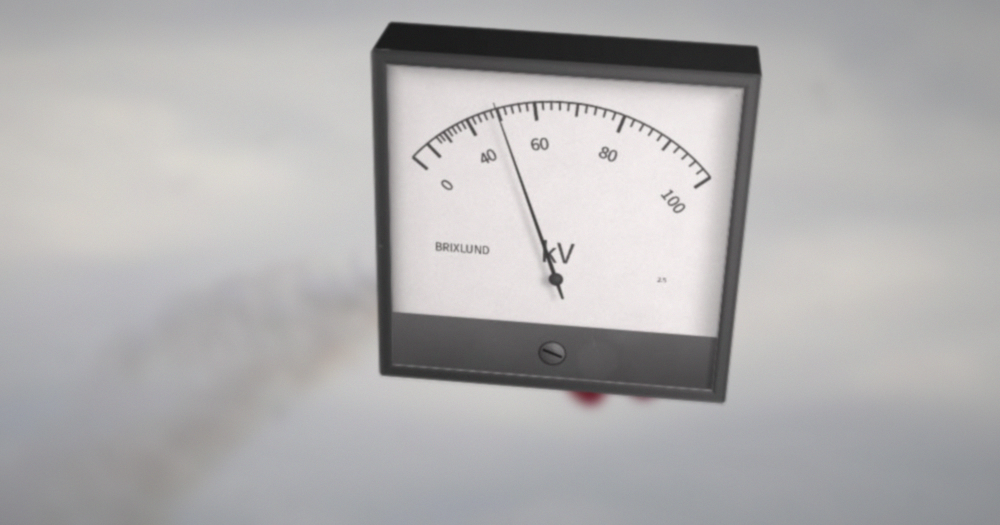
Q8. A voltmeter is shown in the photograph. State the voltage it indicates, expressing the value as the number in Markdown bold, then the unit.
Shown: **50** kV
